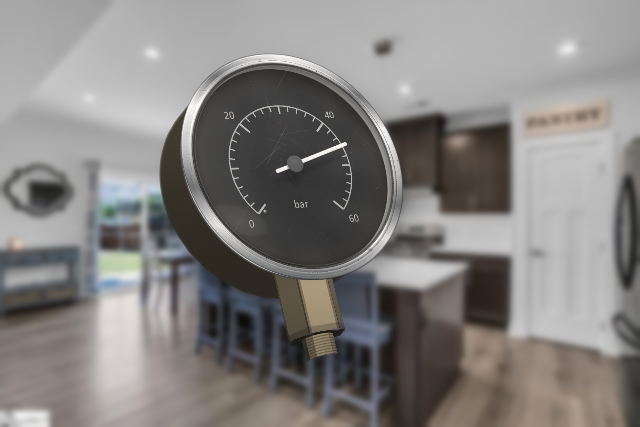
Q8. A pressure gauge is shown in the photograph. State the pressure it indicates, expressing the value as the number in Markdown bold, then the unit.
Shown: **46** bar
